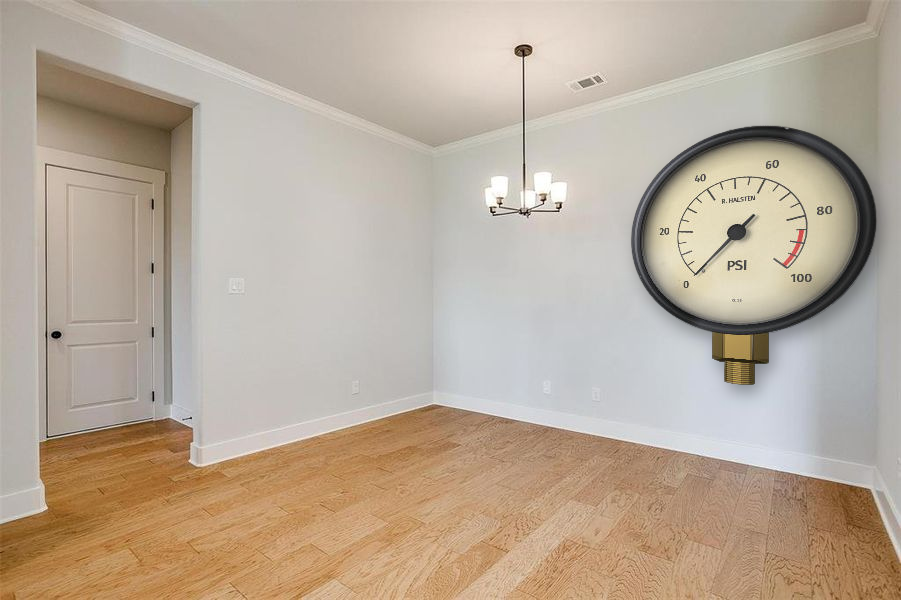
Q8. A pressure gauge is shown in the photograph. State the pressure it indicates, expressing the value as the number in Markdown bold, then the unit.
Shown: **0** psi
